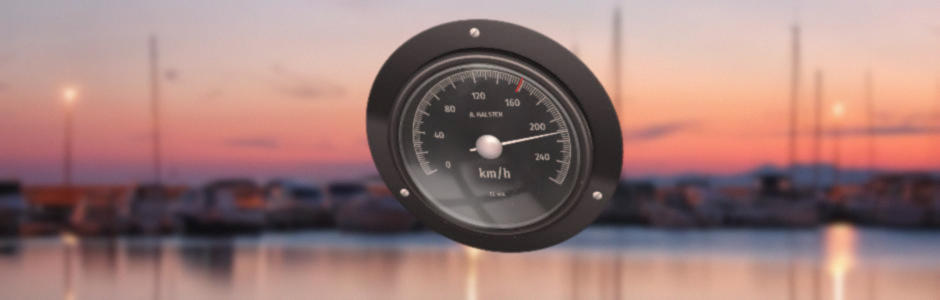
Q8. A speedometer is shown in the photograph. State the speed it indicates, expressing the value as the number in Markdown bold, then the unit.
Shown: **210** km/h
